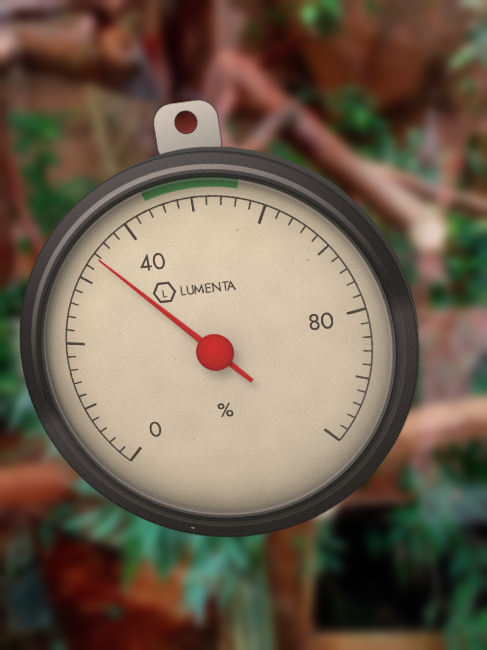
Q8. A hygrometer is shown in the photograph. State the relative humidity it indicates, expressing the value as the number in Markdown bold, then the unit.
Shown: **34** %
